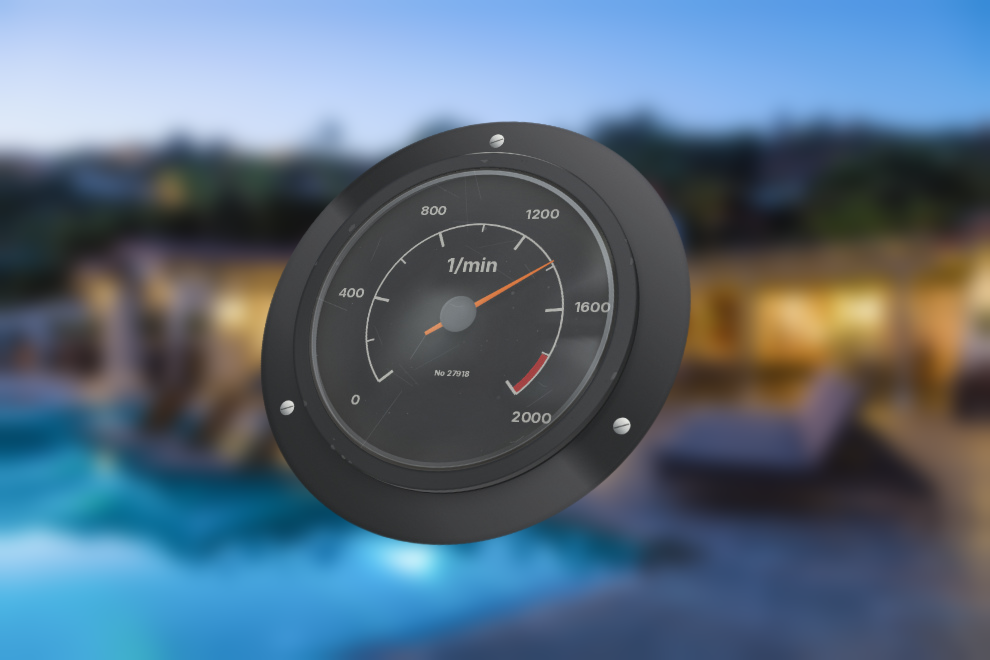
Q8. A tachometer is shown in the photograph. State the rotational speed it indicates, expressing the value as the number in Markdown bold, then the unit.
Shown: **1400** rpm
